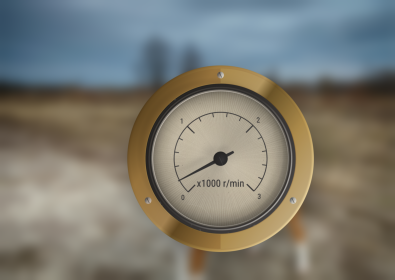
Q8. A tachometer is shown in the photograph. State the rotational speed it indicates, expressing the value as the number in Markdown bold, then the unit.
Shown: **200** rpm
